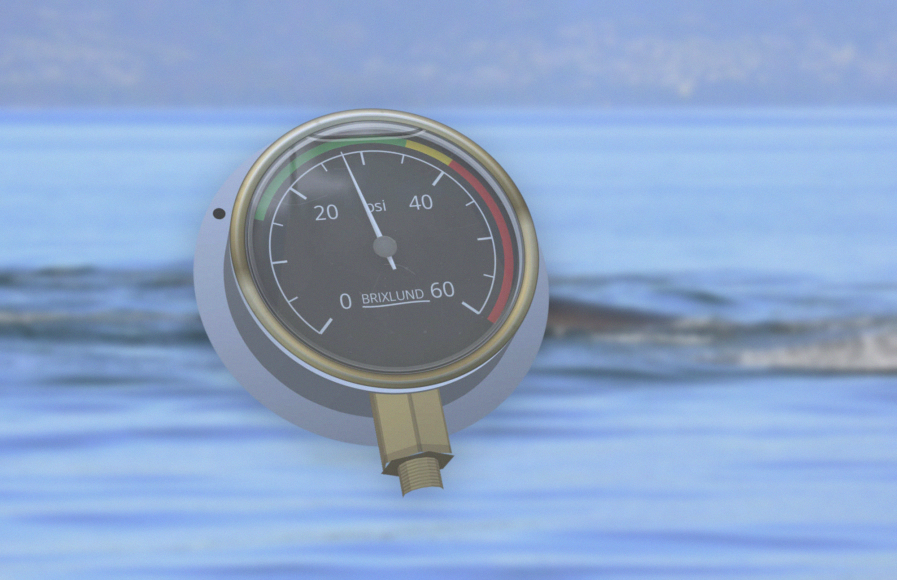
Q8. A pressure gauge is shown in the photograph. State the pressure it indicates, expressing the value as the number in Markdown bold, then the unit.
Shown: **27.5** psi
